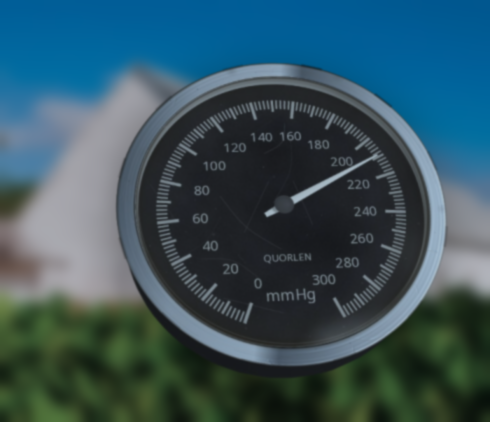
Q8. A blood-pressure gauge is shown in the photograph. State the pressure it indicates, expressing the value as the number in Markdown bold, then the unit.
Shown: **210** mmHg
